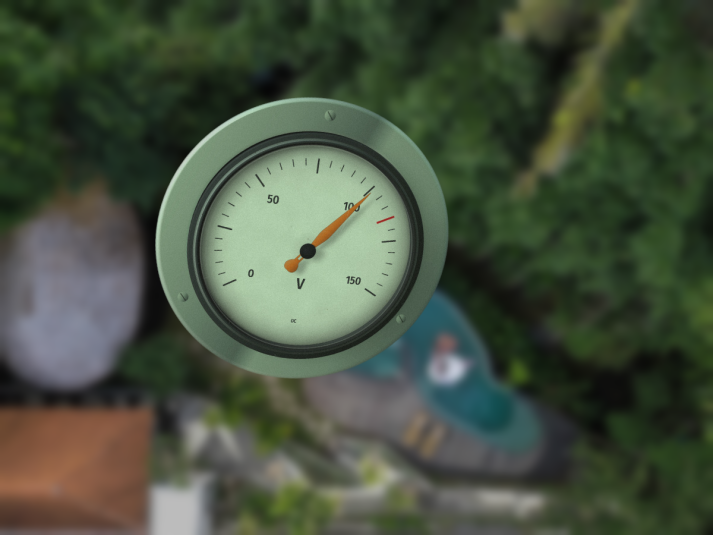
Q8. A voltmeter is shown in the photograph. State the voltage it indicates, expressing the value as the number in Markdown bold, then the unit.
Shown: **100** V
